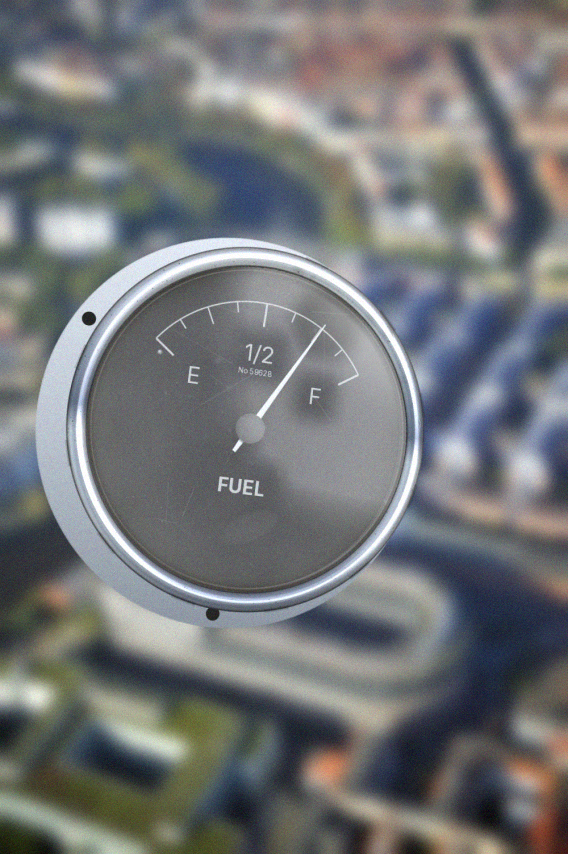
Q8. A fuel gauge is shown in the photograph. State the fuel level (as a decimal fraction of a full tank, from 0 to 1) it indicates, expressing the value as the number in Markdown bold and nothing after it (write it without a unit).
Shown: **0.75**
